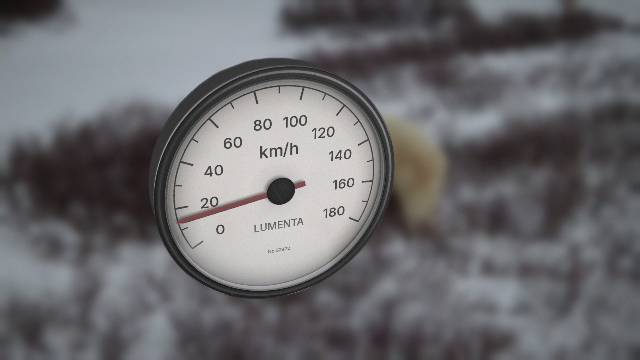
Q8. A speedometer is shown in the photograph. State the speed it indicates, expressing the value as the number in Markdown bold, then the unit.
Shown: **15** km/h
